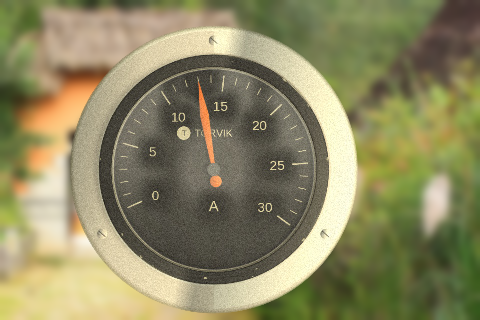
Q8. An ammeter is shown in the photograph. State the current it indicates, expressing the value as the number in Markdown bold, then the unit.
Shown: **13** A
